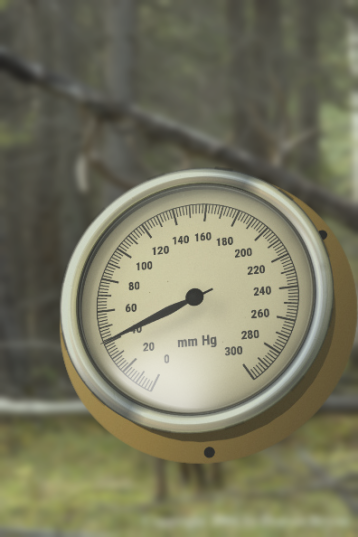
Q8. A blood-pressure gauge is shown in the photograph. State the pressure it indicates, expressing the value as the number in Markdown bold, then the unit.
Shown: **40** mmHg
